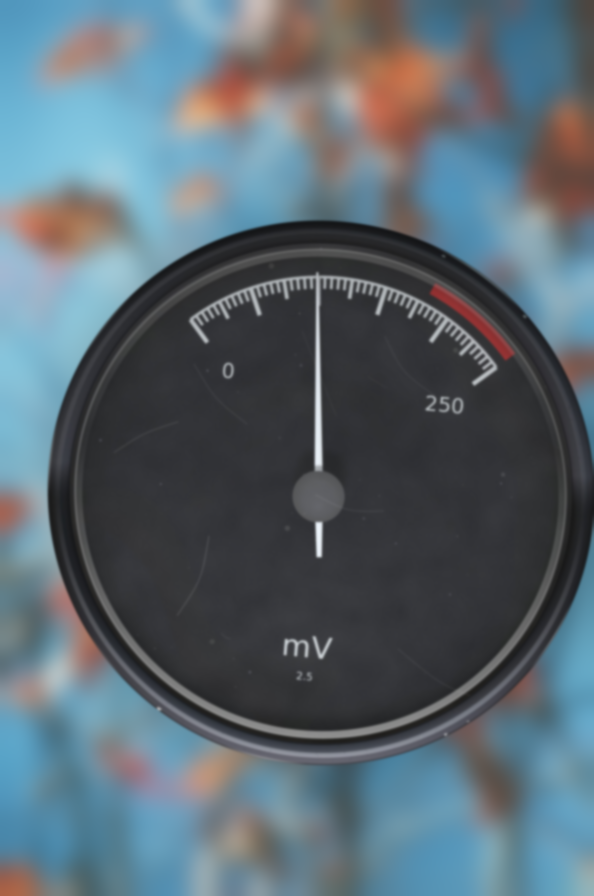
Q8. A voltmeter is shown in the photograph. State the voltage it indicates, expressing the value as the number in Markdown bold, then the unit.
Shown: **100** mV
